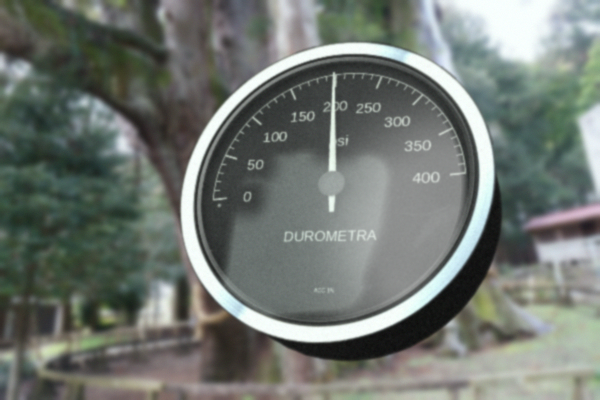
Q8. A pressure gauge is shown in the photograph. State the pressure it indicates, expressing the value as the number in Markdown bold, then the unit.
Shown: **200** psi
